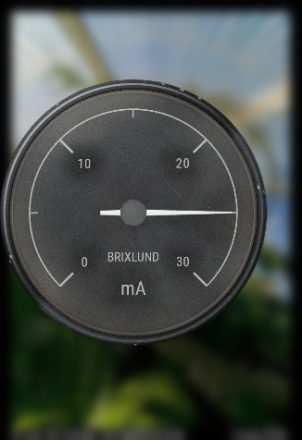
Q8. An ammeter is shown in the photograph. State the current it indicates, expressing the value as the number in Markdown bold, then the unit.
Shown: **25** mA
